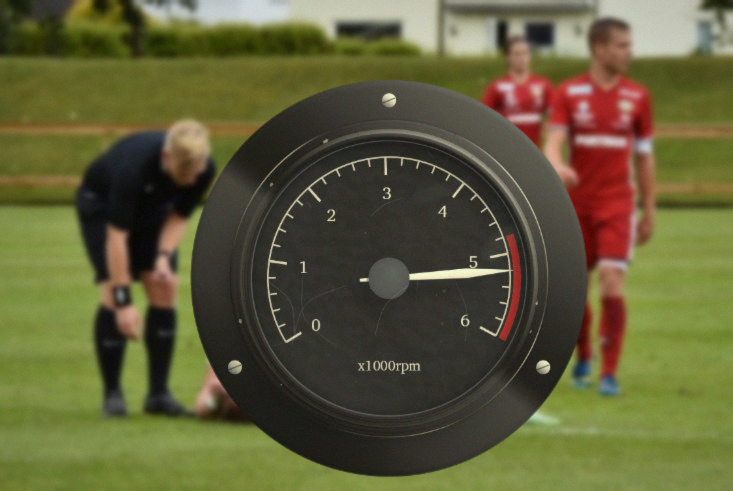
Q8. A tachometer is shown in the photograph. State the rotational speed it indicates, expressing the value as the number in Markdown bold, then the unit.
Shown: **5200** rpm
